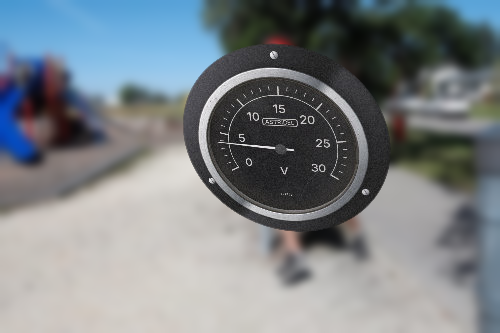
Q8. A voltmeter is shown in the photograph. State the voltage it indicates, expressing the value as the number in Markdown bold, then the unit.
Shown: **4** V
